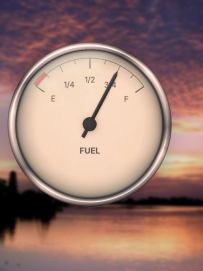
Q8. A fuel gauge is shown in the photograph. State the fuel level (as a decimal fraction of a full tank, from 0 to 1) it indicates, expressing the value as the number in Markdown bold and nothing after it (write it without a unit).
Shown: **0.75**
